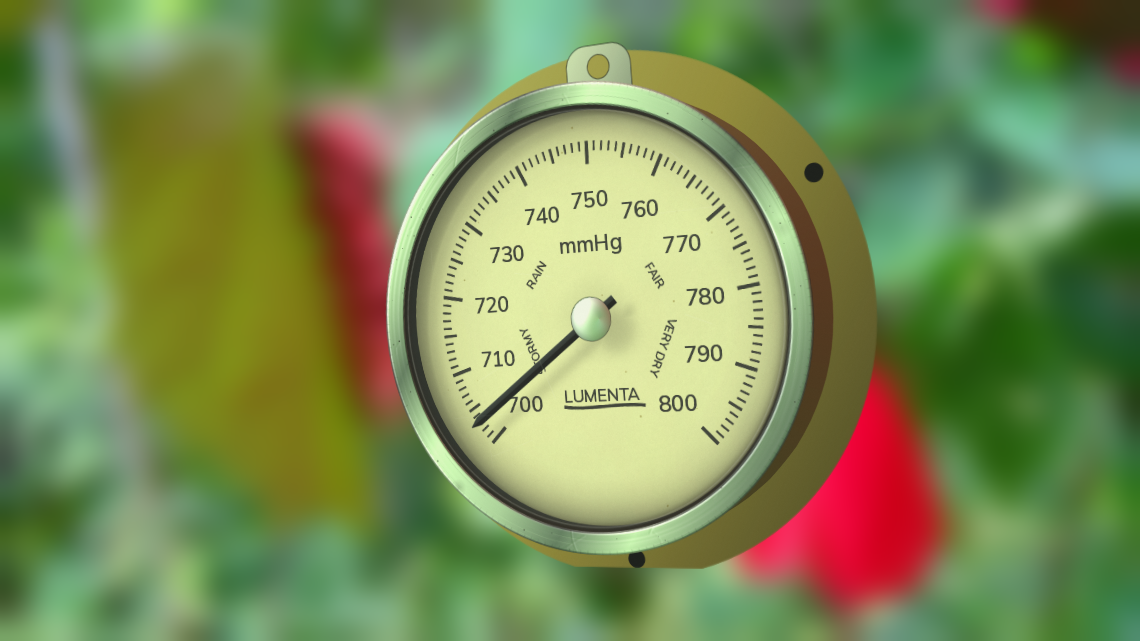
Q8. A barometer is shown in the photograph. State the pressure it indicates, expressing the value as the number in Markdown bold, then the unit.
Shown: **703** mmHg
